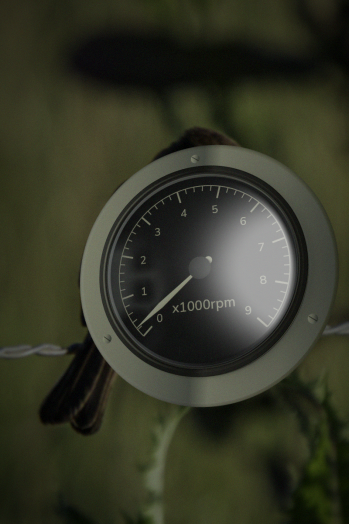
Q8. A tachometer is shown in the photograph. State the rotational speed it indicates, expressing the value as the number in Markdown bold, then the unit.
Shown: **200** rpm
